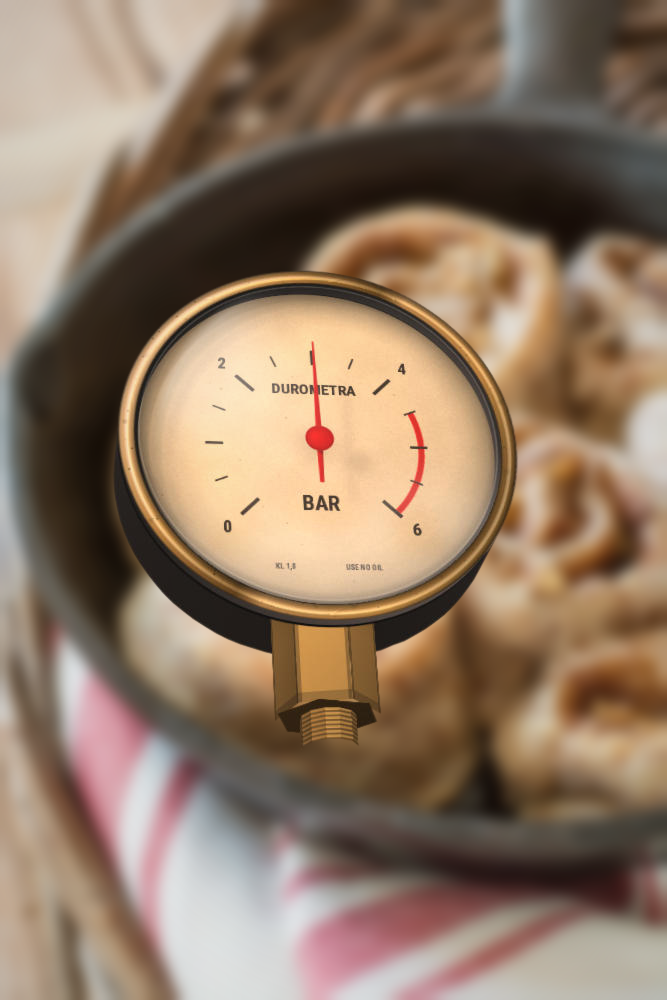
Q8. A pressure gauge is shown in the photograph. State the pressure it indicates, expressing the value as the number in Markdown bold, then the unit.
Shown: **3** bar
